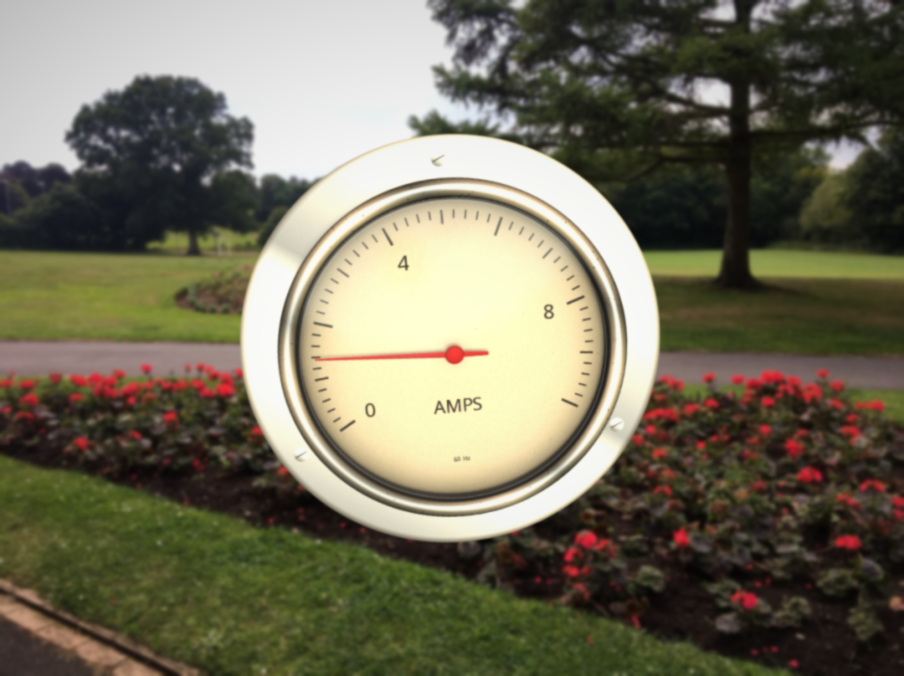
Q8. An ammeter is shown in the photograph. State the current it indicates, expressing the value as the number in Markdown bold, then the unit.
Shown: **1.4** A
